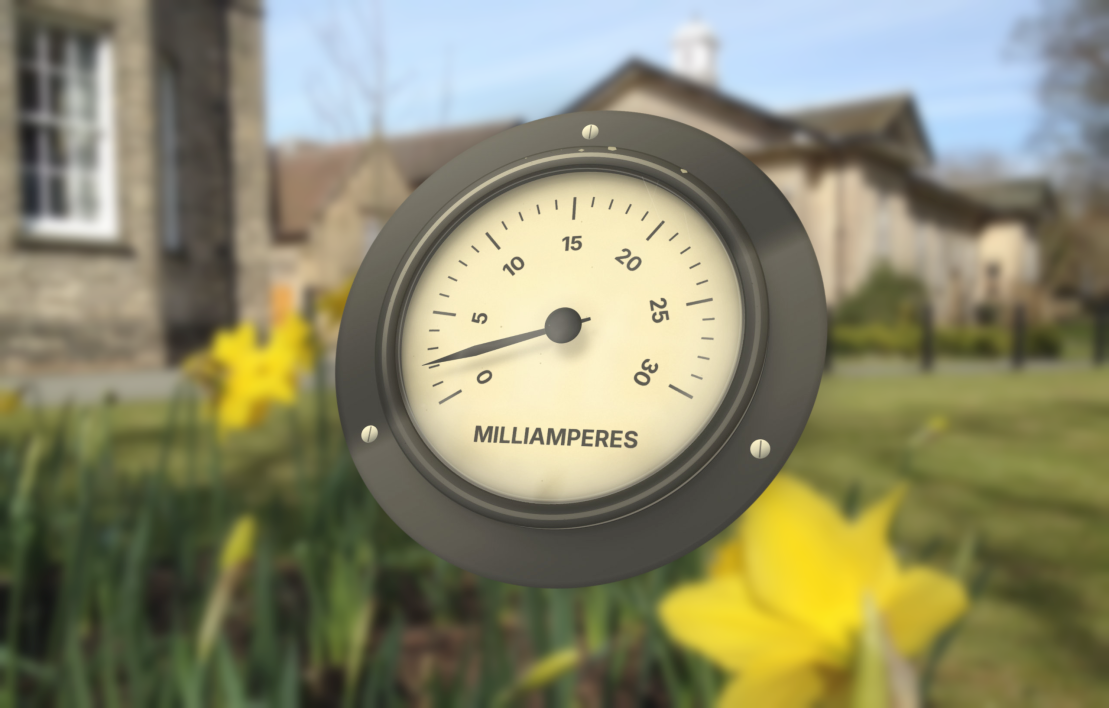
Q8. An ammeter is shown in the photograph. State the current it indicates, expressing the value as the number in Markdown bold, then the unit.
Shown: **2** mA
